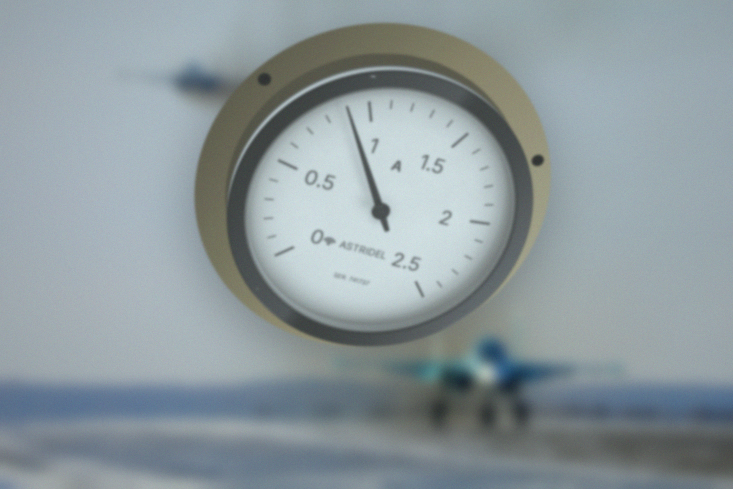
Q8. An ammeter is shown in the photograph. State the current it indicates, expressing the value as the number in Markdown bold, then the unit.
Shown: **0.9** A
